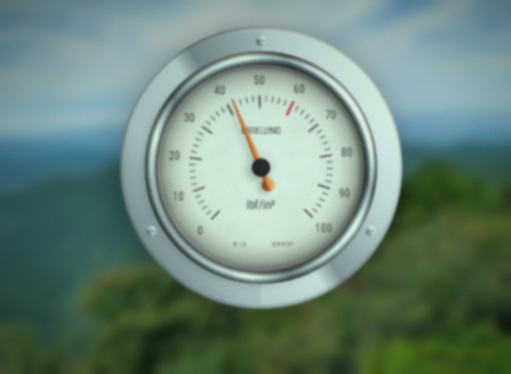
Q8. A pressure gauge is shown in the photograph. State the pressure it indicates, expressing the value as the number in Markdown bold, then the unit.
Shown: **42** psi
